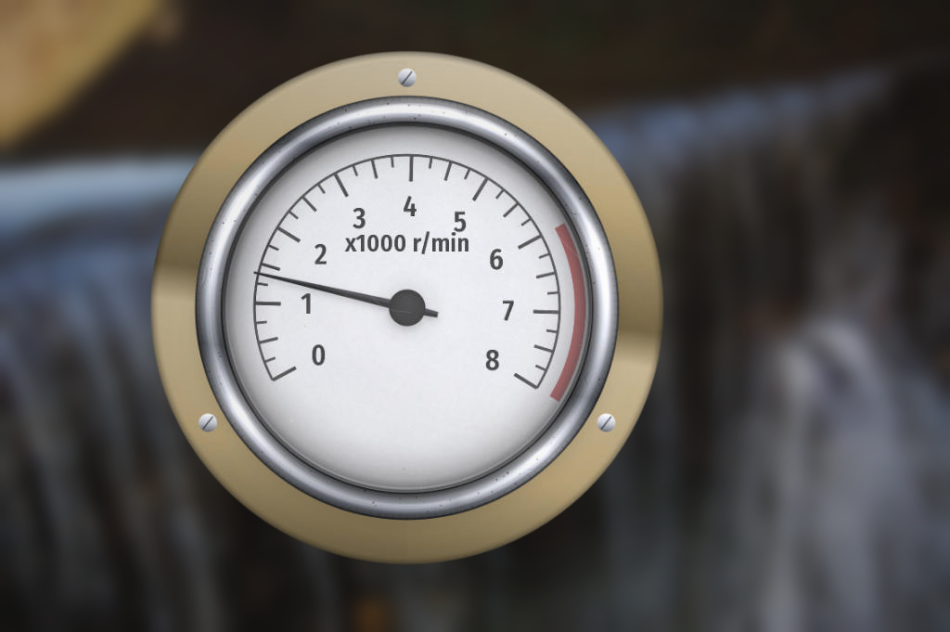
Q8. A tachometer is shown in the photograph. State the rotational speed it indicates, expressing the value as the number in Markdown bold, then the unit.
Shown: **1375** rpm
